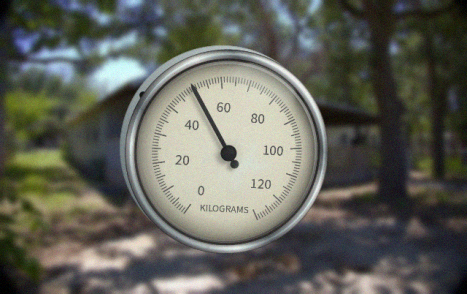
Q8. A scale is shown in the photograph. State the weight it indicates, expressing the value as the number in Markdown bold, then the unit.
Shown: **50** kg
